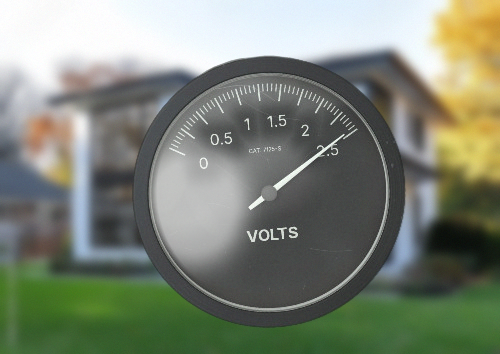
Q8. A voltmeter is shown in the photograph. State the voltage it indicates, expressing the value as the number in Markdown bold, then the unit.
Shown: **2.45** V
